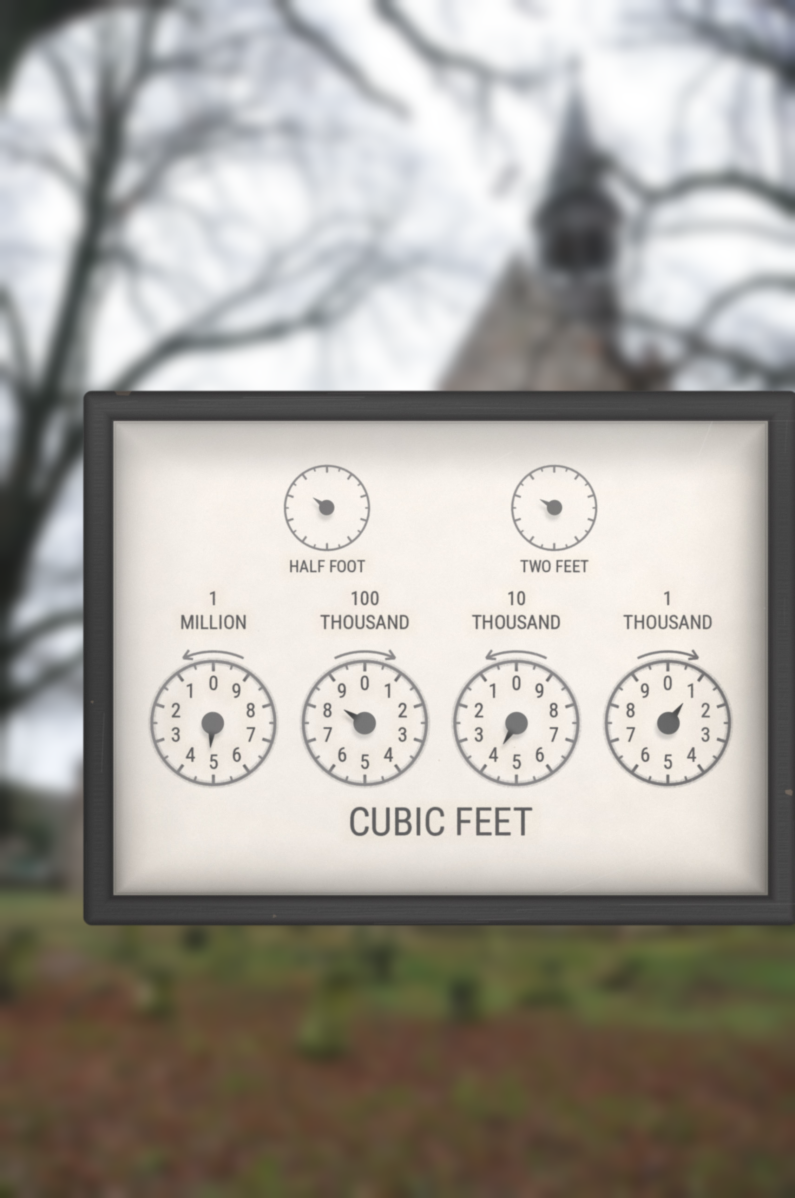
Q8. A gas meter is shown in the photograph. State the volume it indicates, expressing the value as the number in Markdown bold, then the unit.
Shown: **484100** ft³
